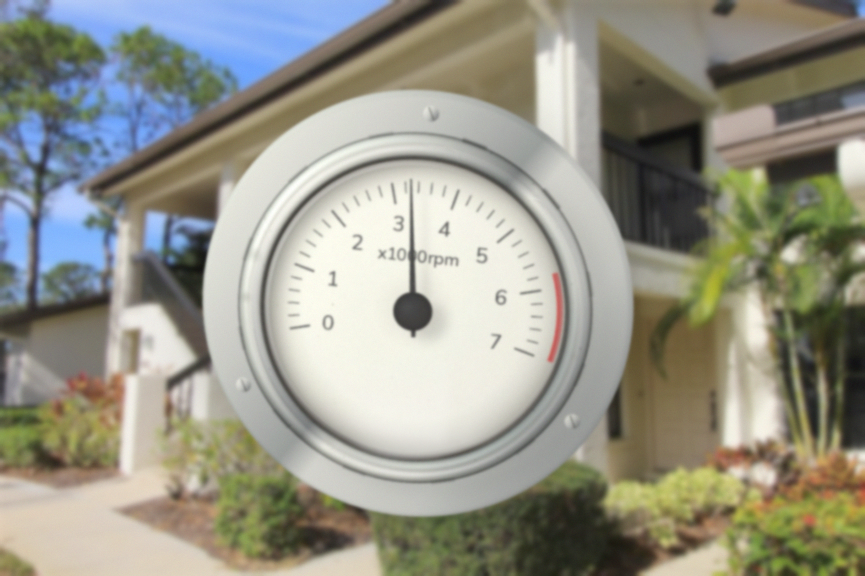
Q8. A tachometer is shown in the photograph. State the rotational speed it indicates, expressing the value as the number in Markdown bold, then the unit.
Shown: **3300** rpm
